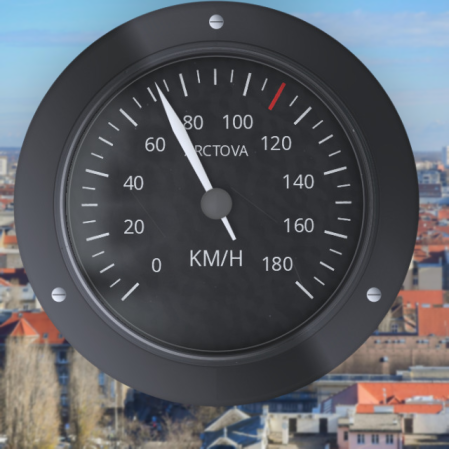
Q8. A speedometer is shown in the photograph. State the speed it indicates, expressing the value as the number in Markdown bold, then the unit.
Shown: **72.5** km/h
